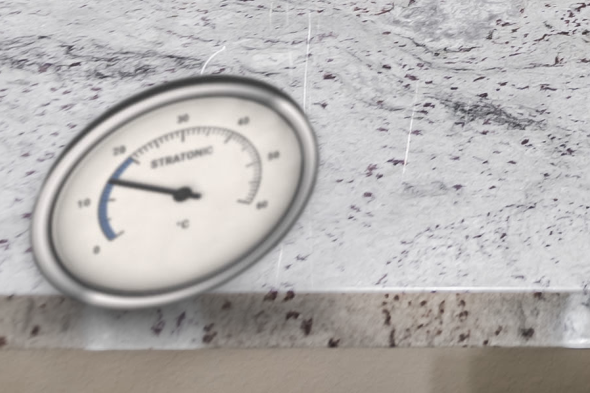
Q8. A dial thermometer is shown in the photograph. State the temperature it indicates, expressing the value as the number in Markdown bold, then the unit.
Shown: **15** °C
